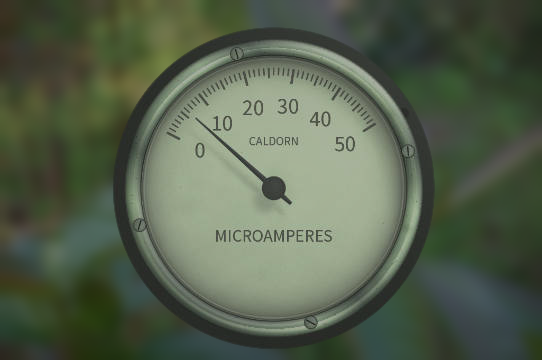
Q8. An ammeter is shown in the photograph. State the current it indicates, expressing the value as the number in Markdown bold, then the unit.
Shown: **6** µA
